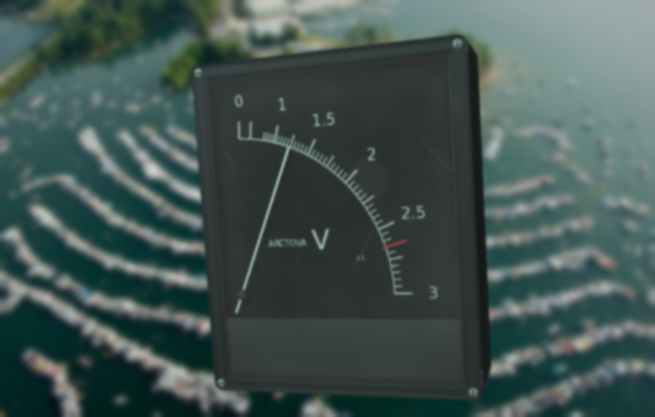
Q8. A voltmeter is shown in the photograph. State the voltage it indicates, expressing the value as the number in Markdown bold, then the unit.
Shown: **1.25** V
